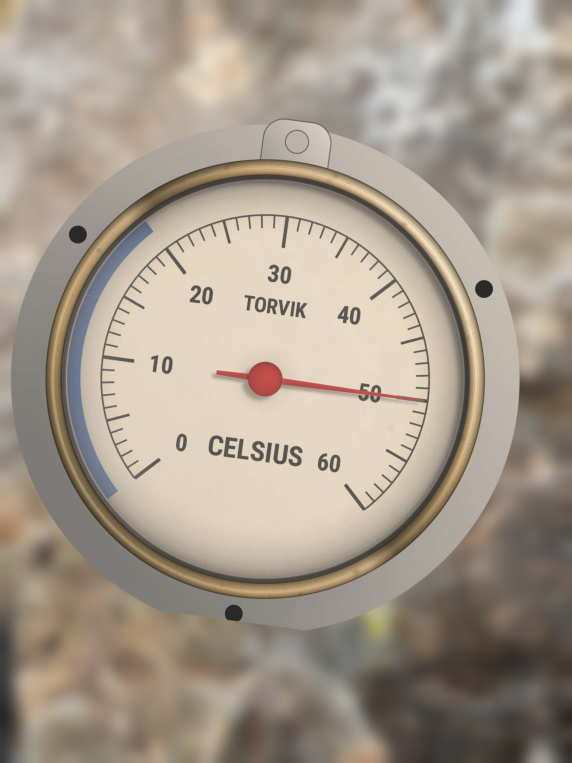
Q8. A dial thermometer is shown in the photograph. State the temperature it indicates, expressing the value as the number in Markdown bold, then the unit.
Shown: **50** °C
